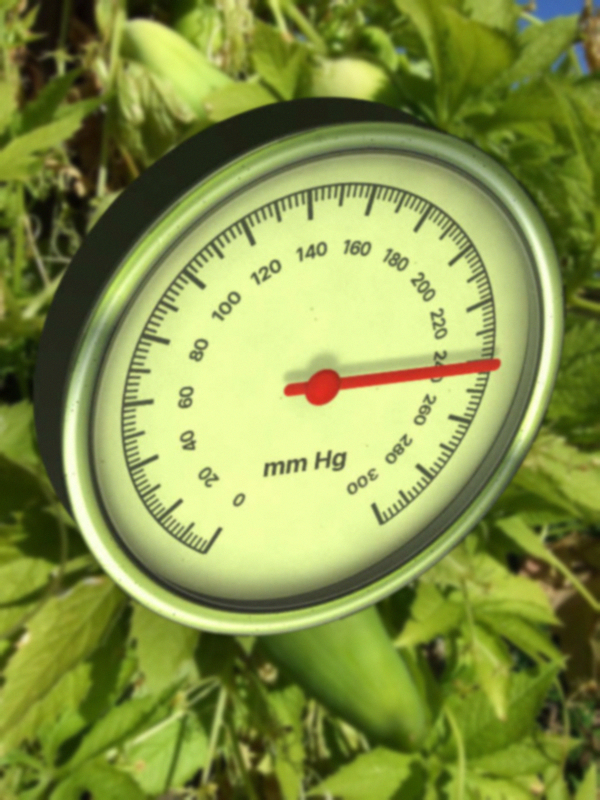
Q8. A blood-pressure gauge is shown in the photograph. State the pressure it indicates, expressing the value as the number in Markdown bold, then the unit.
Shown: **240** mmHg
